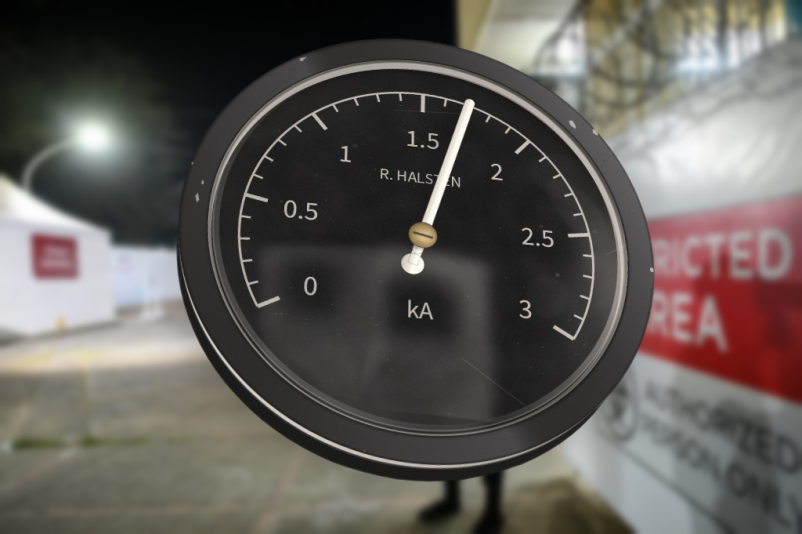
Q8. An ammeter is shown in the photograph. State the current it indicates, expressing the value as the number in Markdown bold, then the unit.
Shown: **1.7** kA
